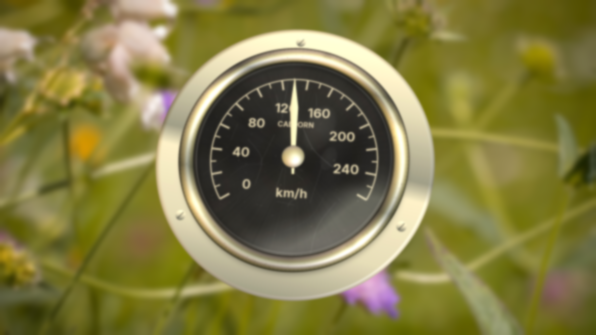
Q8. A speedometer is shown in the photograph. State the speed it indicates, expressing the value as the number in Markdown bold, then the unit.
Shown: **130** km/h
